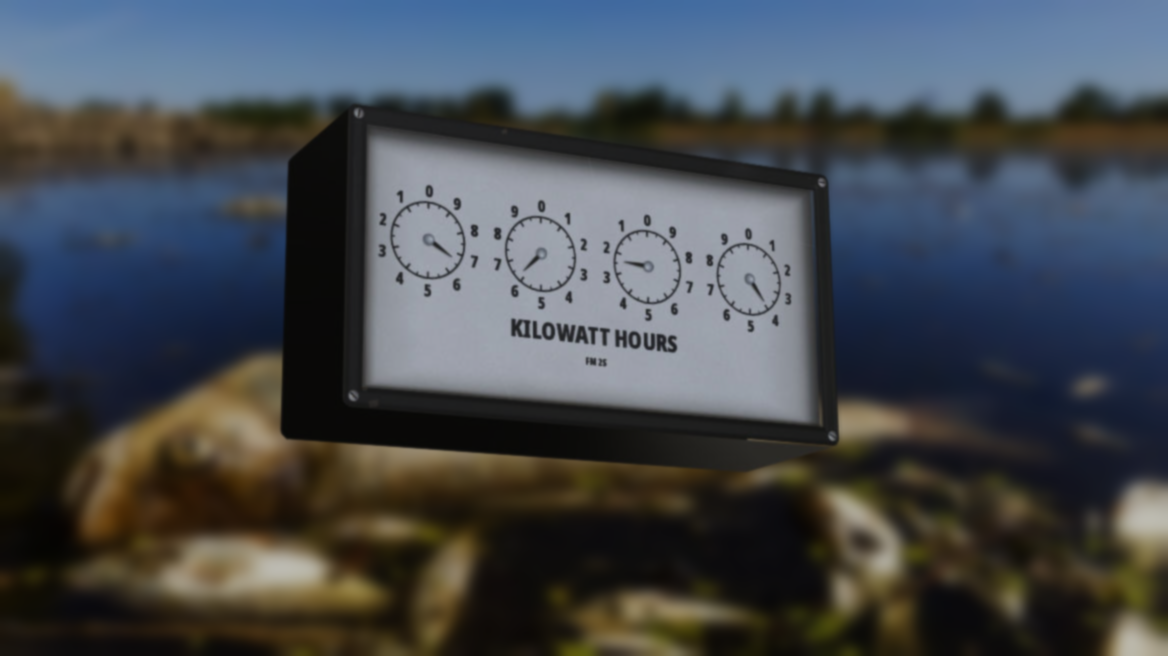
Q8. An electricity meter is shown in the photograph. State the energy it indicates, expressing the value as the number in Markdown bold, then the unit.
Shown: **6624** kWh
